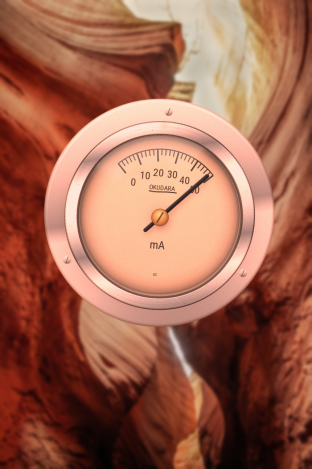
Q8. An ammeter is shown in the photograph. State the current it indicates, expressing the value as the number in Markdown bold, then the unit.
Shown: **48** mA
